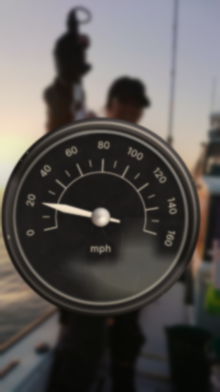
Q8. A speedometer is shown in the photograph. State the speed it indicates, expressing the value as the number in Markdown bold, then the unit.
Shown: **20** mph
